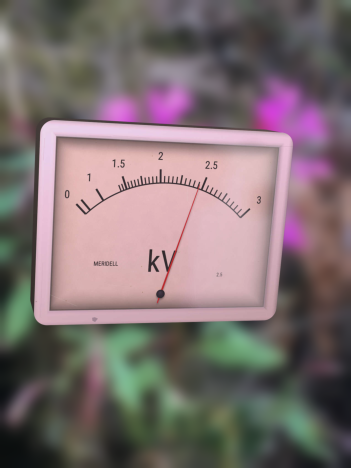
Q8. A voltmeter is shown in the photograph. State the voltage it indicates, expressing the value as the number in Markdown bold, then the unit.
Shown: **2.45** kV
